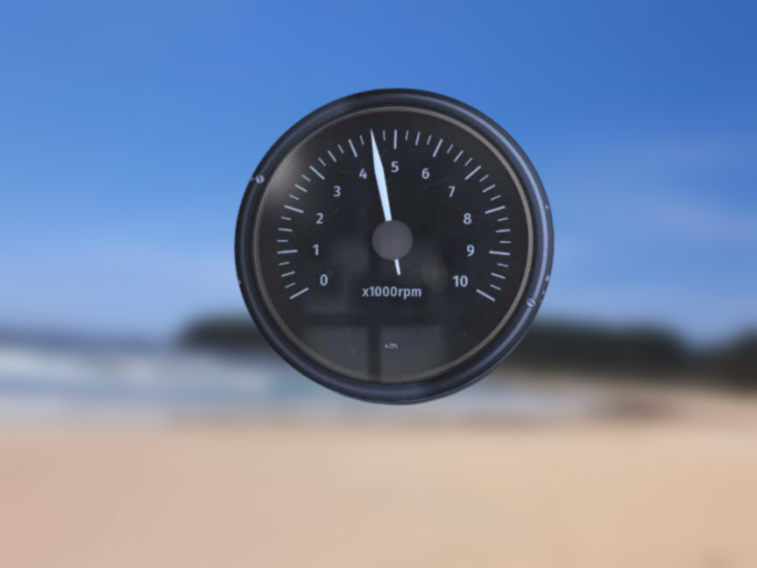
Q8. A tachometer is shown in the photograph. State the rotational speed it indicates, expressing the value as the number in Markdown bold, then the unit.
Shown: **4500** rpm
